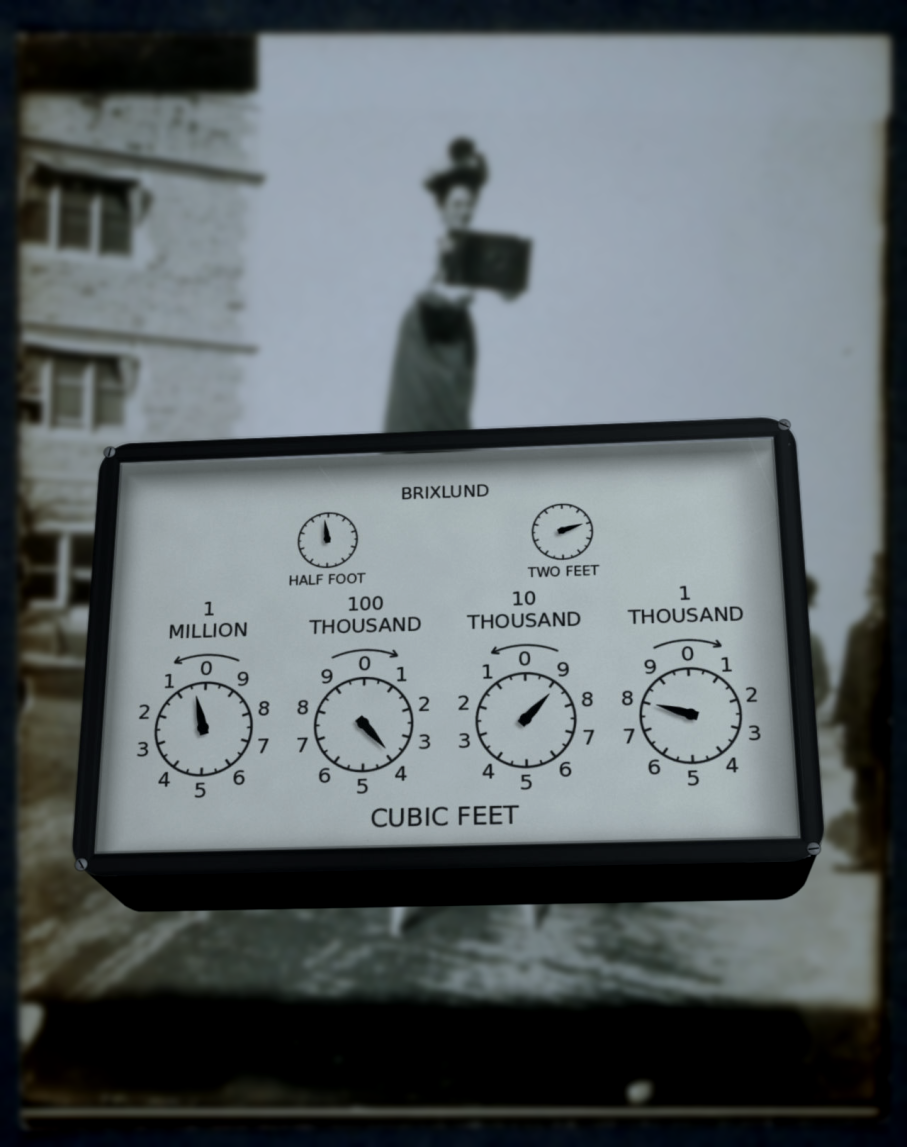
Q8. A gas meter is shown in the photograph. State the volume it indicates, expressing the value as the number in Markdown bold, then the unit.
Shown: **38800** ft³
